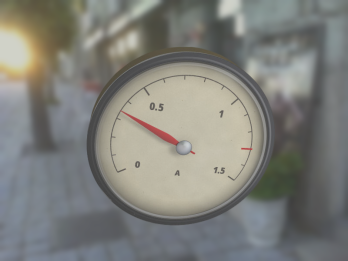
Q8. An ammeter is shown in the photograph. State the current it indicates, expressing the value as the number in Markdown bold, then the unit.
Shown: **0.35** A
